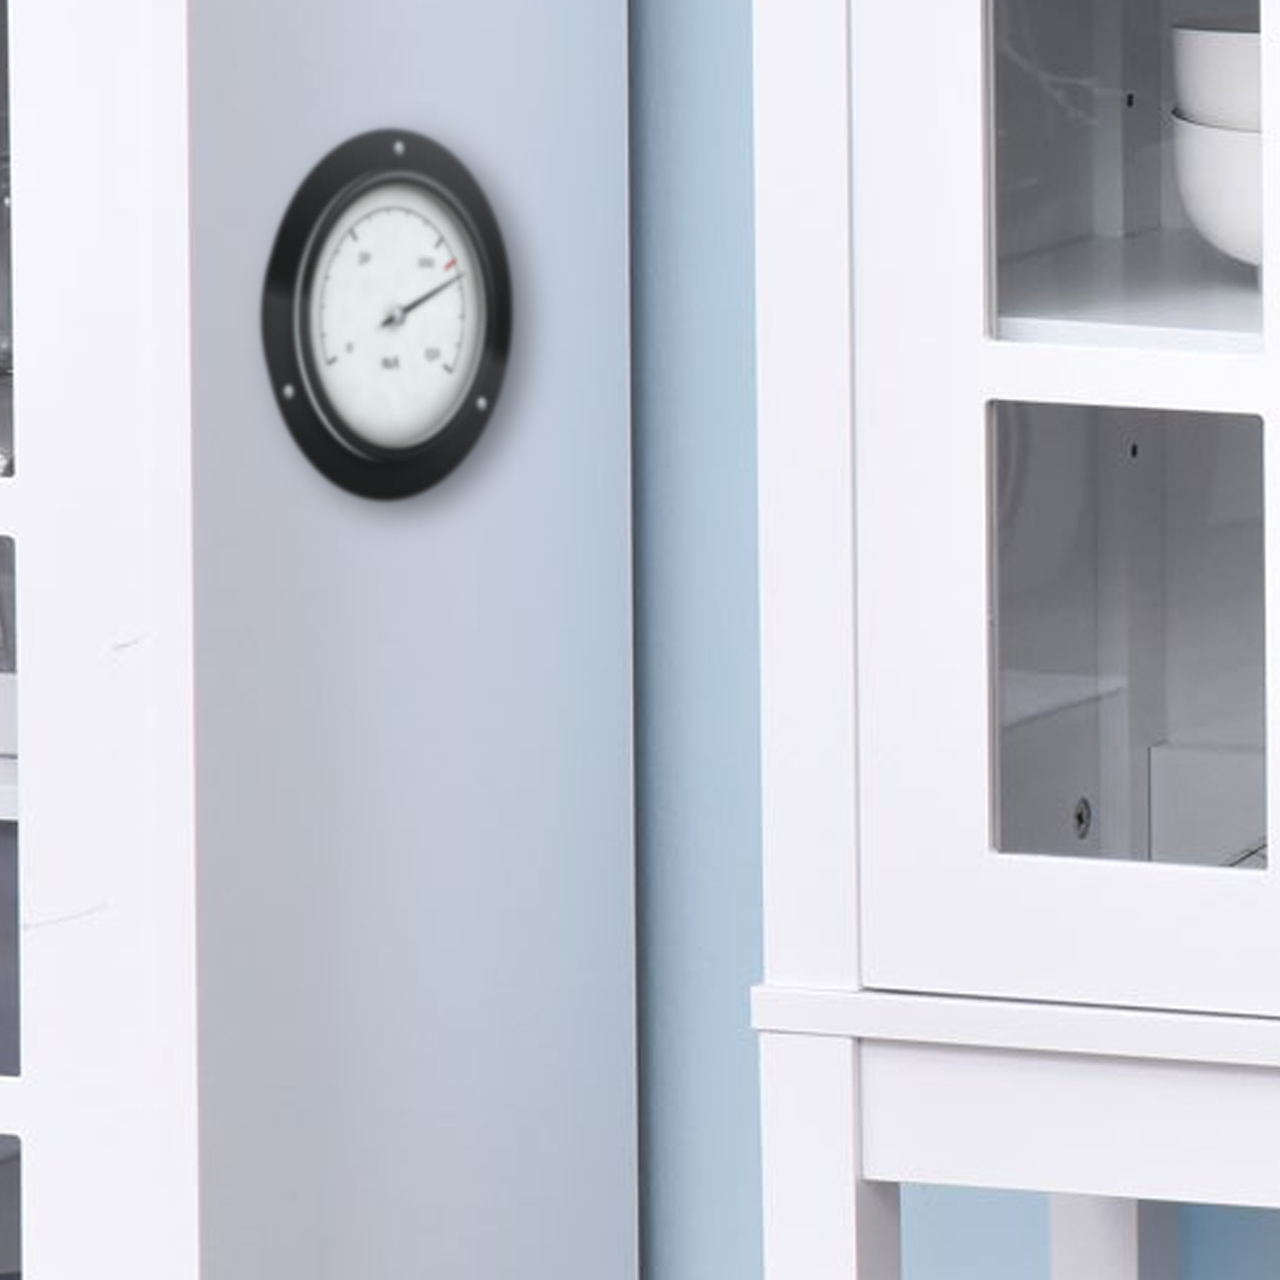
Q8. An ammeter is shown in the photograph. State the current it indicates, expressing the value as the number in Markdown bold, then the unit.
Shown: **115** mA
